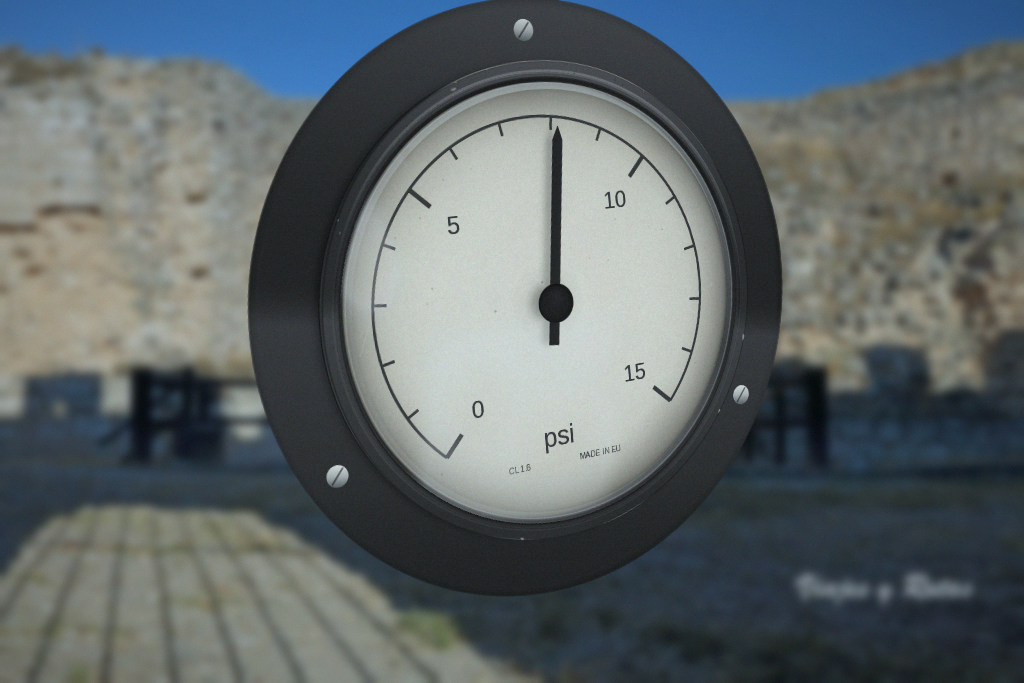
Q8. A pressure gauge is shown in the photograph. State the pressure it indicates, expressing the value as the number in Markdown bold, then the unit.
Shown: **8** psi
